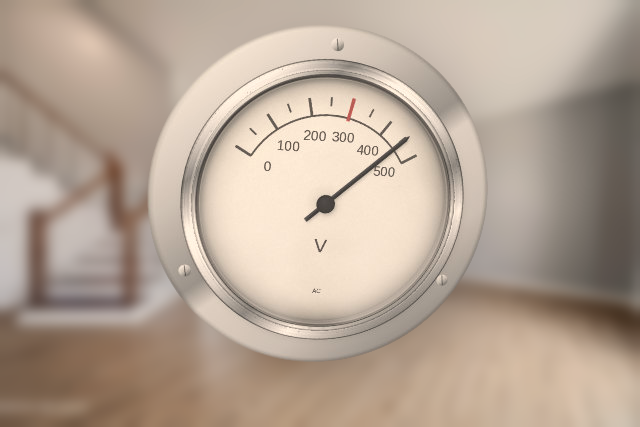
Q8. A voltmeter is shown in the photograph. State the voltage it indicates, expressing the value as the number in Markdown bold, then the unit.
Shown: **450** V
